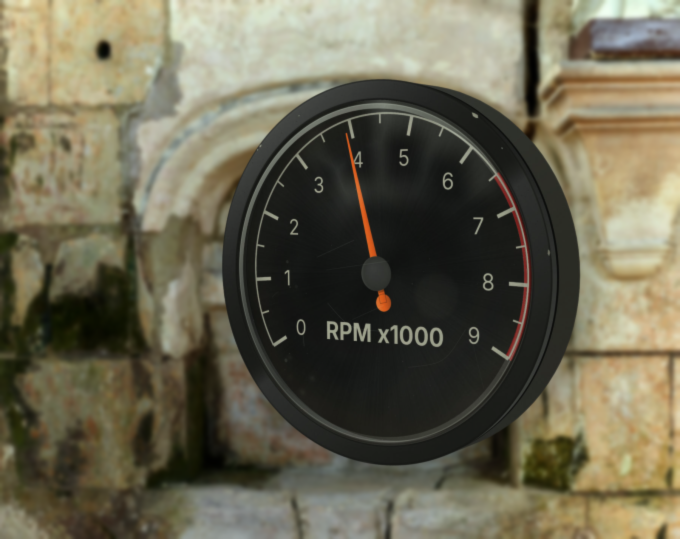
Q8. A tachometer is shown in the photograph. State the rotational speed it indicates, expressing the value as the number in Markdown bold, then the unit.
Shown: **4000** rpm
